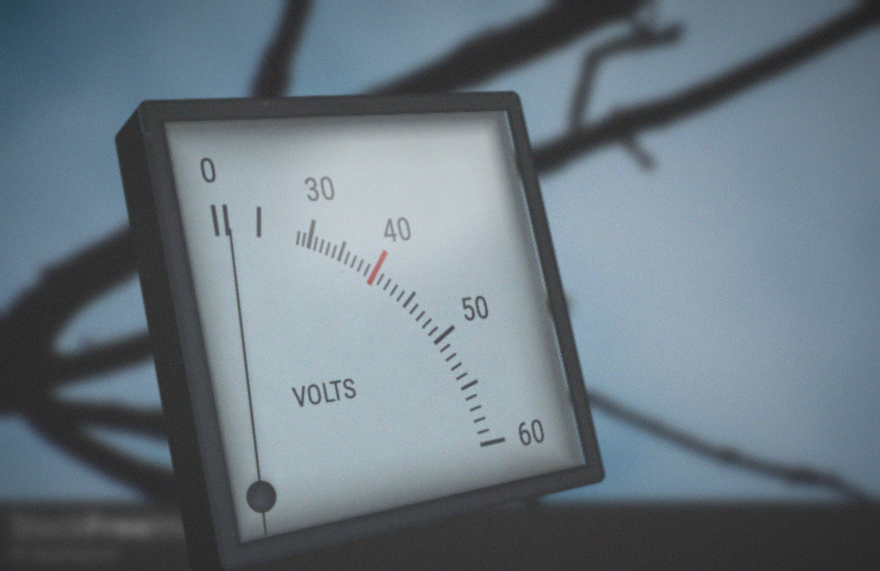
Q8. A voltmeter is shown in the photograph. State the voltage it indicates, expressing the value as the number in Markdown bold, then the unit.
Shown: **10** V
